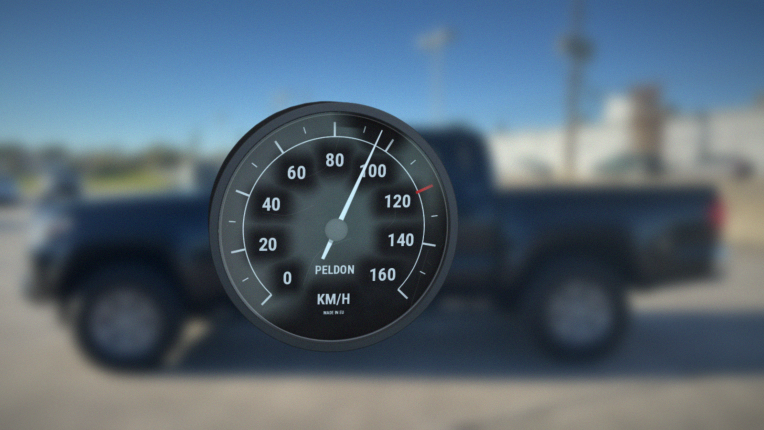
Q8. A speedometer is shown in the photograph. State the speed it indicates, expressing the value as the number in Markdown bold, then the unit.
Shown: **95** km/h
